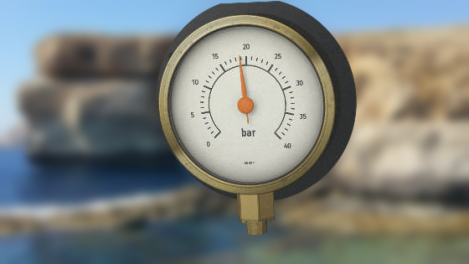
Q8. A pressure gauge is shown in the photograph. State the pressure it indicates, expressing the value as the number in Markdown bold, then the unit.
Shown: **19** bar
